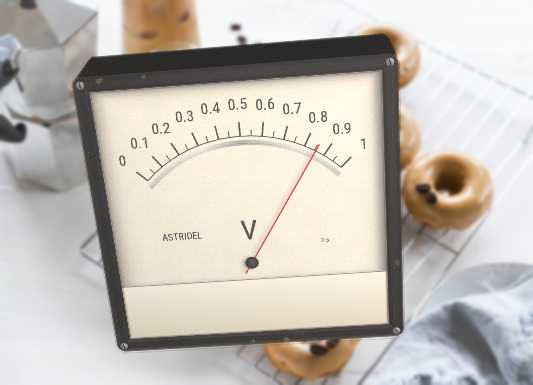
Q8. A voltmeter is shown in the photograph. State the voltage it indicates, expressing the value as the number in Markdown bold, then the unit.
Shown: **0.85** V
